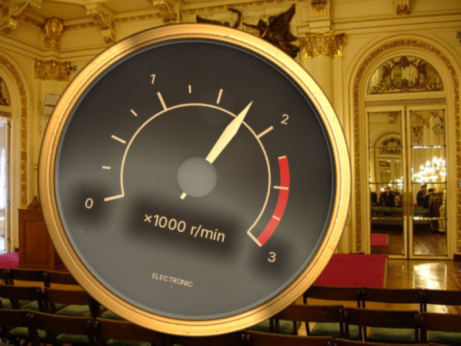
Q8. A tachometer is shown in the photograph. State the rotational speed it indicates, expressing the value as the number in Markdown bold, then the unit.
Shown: **1750** rpm
